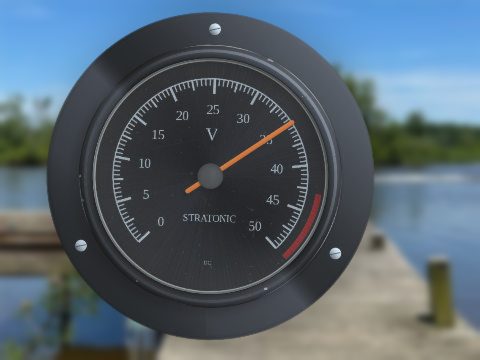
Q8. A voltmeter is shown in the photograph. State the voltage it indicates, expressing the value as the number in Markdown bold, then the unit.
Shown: **35** V
